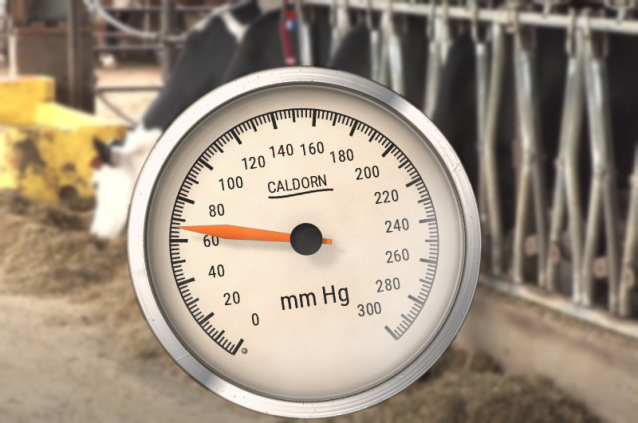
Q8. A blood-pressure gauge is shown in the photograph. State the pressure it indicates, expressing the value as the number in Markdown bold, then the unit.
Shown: **66** mmHg
